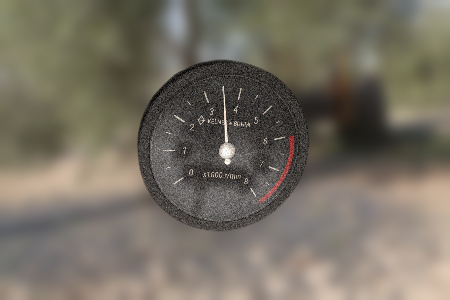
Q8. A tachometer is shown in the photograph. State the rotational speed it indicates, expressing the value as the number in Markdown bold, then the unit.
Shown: **3500** rpm
